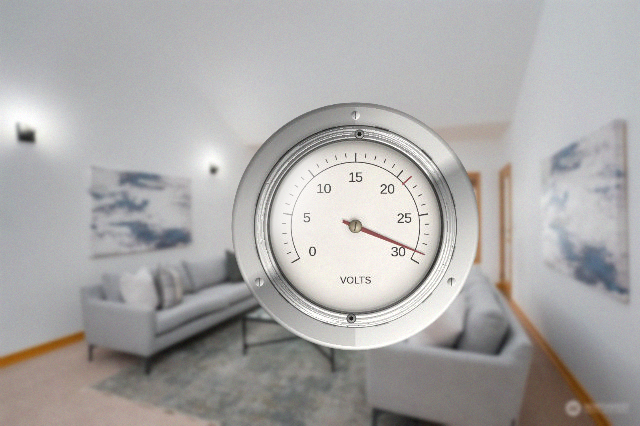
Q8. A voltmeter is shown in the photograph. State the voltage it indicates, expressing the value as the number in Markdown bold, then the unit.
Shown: **29** V
